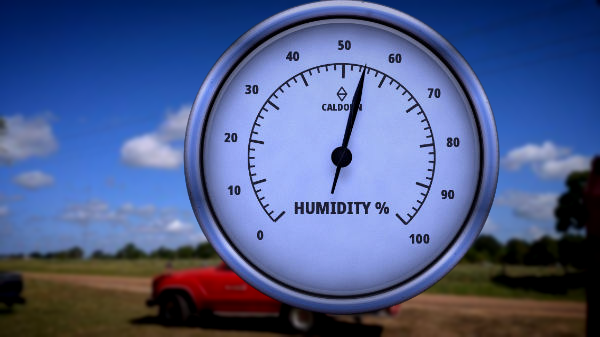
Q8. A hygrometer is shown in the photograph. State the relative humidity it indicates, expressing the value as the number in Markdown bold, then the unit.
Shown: **55** %
